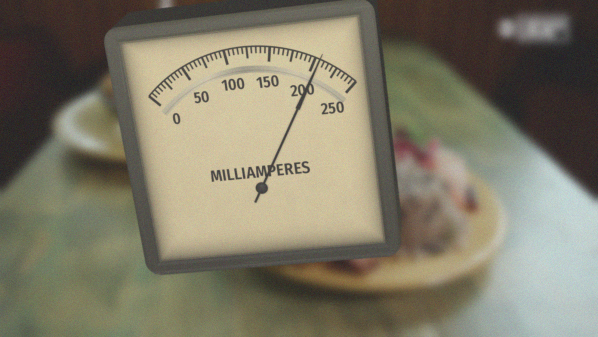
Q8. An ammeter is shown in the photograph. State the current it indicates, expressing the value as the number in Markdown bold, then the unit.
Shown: **205** mA
